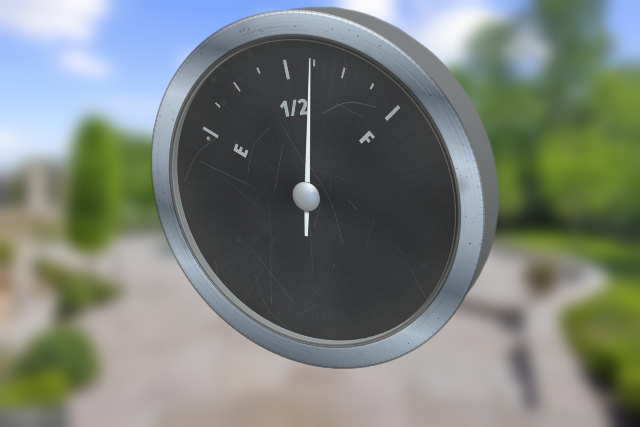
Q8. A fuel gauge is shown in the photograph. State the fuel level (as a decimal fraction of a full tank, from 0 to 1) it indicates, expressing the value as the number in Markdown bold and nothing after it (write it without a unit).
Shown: **0.625**
